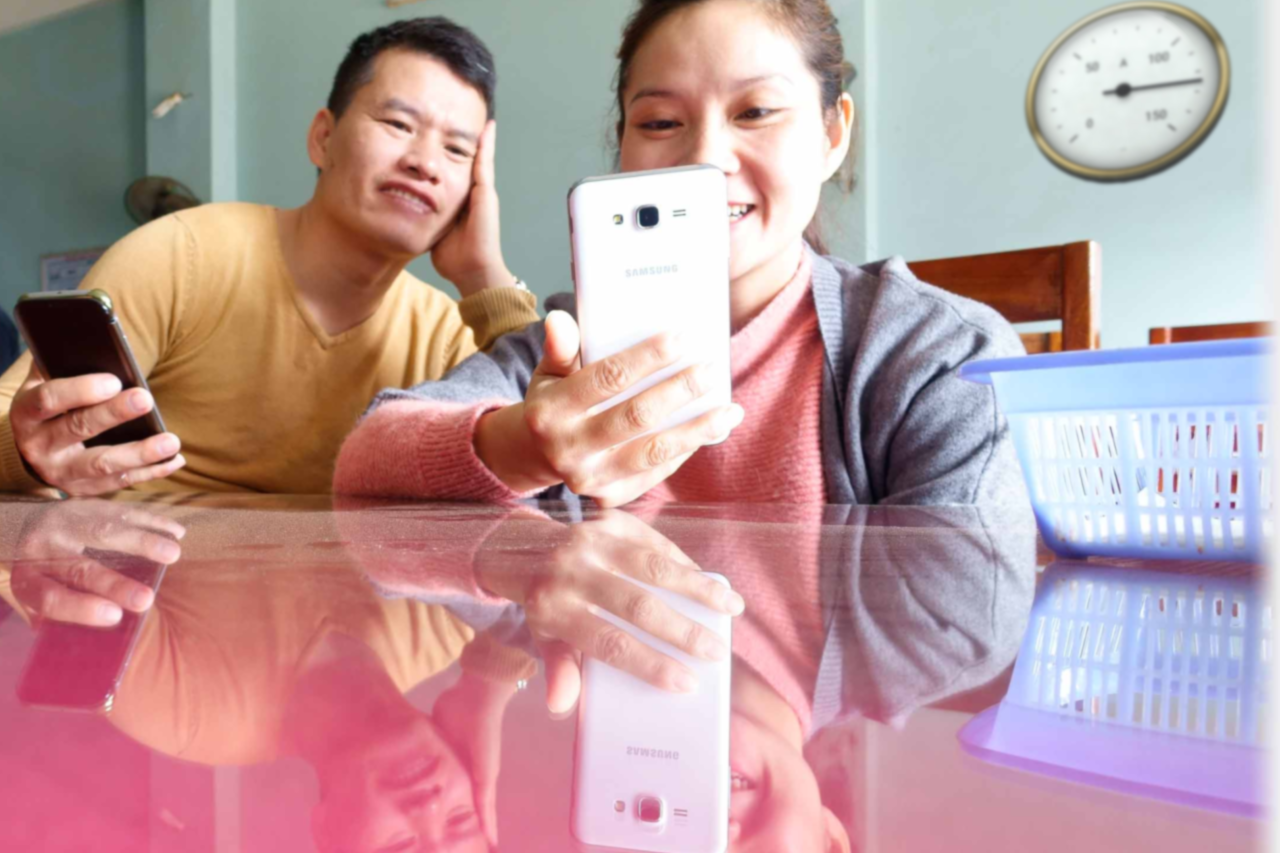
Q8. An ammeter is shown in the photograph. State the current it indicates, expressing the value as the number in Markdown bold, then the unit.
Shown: **125** A
